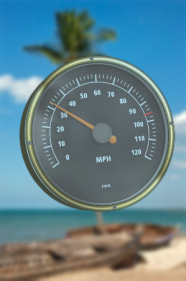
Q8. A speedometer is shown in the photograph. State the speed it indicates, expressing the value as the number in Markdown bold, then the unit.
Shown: **32** mph
